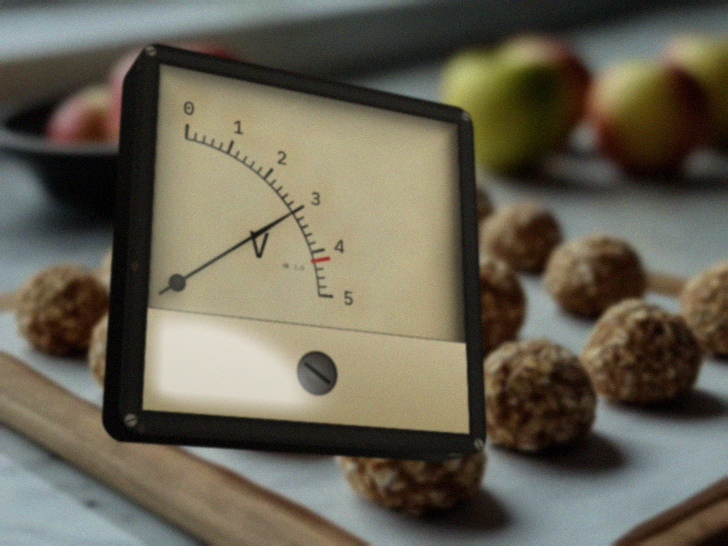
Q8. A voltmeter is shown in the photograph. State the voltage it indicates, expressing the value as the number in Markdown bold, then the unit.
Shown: **3** V
